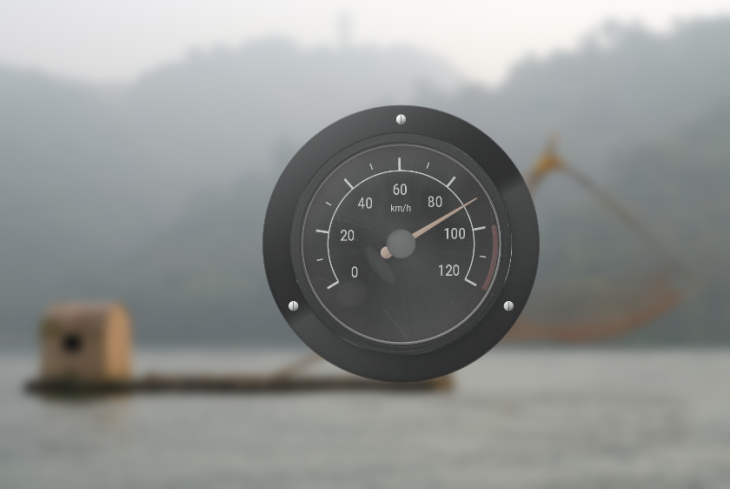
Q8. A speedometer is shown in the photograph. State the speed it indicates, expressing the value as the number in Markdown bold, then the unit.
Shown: **90** km/h
